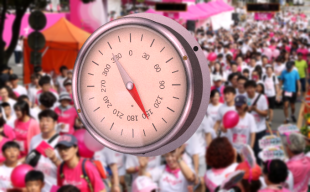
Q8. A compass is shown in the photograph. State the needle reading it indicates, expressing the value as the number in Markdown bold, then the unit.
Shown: **150** °
